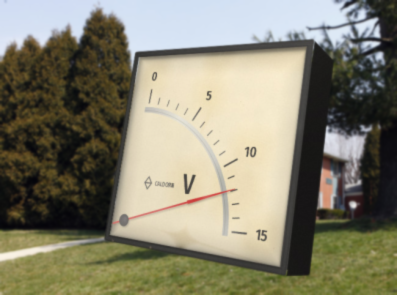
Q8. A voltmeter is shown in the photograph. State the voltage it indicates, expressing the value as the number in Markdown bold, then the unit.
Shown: **12** V
